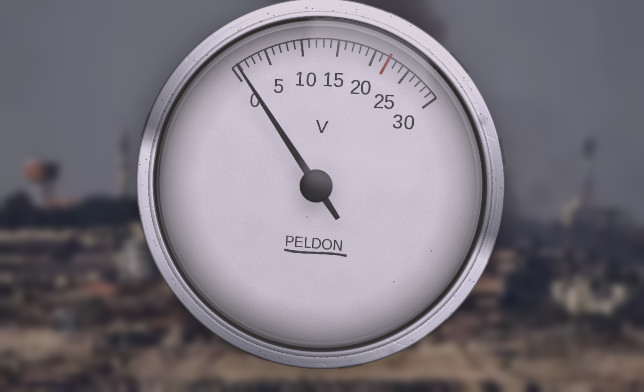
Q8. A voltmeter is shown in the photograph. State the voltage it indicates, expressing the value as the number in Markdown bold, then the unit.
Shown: **1** V
